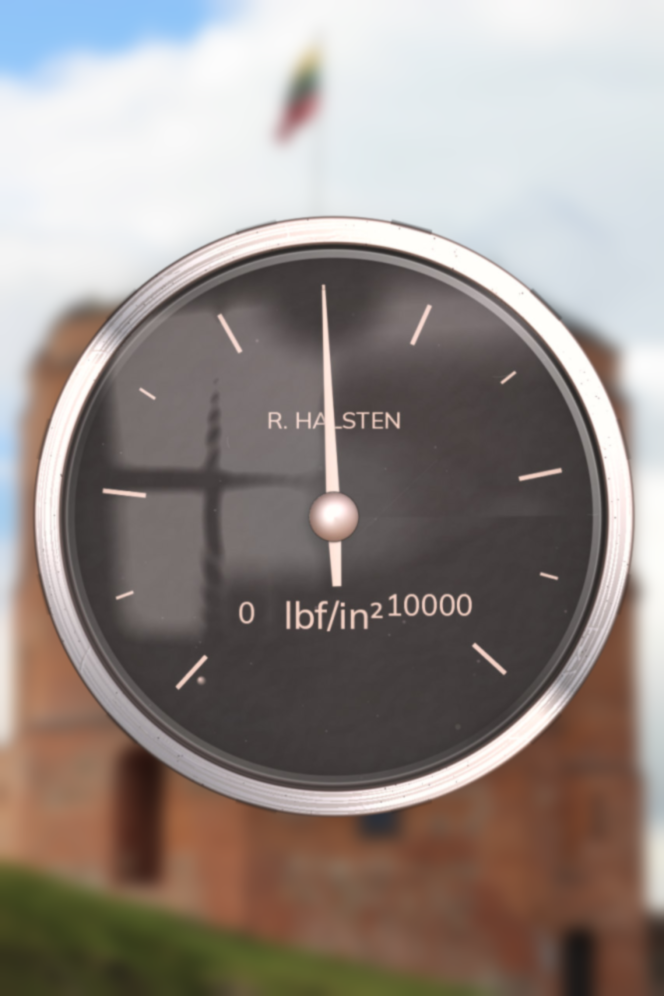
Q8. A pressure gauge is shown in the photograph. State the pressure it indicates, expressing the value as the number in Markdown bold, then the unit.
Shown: **5000** psi
